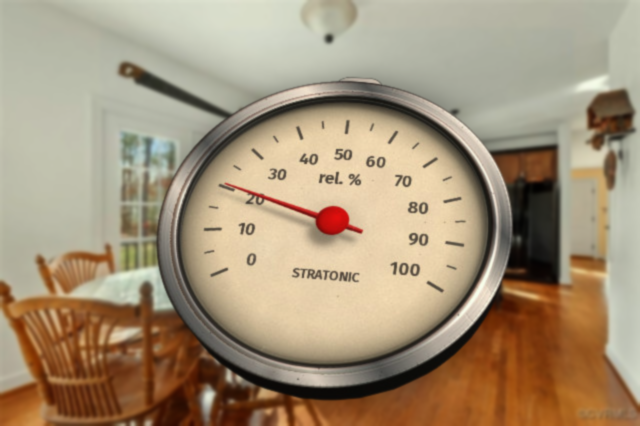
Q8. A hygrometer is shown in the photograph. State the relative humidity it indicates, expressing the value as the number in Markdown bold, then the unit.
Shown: **20** %
